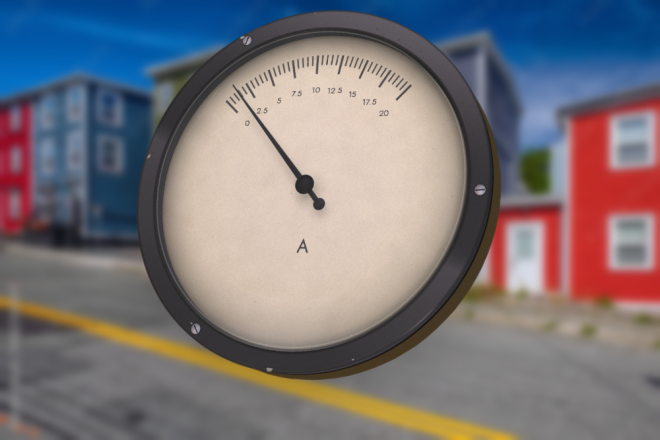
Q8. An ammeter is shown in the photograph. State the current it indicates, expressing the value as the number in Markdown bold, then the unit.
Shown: **1.5** A
